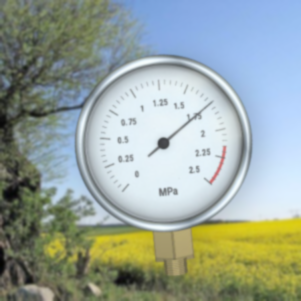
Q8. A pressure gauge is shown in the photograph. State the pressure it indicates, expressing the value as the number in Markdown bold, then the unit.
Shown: **1.75** MPa
